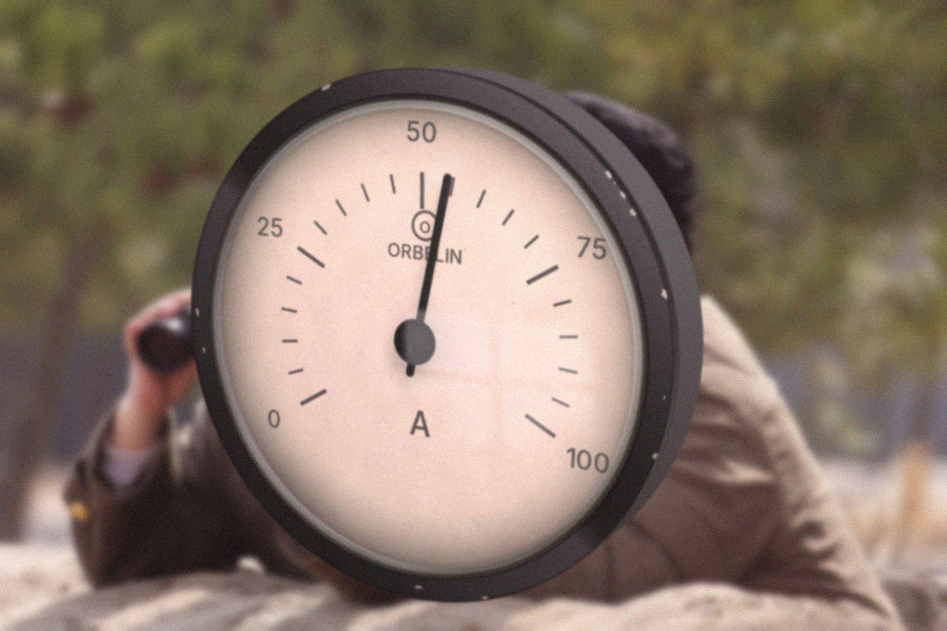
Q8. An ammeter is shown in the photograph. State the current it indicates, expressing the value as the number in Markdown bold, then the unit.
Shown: **55** A
